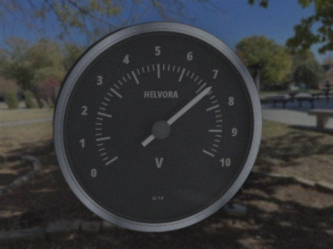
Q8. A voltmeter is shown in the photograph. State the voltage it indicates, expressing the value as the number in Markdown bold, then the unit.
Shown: **7.2** V
